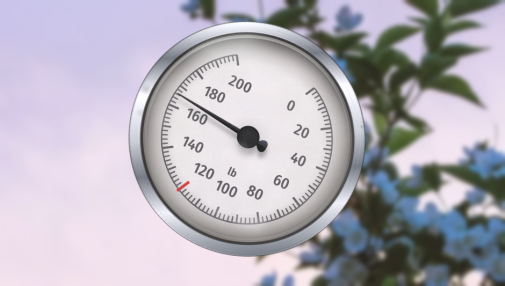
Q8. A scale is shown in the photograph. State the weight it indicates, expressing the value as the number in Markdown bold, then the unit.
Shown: **166** lb
